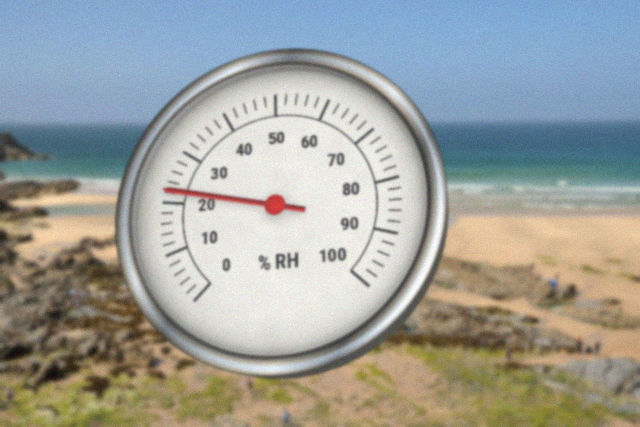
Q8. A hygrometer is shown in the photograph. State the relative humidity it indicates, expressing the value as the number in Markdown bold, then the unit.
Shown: **22** %
